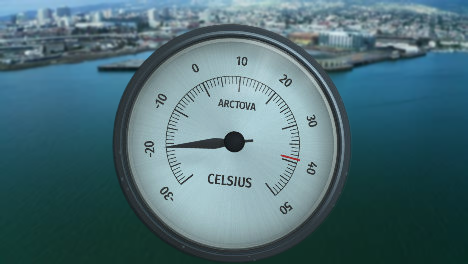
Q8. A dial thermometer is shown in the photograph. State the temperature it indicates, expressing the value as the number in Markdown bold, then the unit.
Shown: **-20** °C
